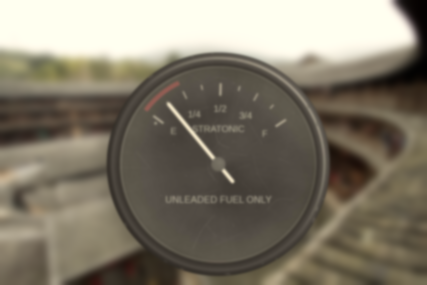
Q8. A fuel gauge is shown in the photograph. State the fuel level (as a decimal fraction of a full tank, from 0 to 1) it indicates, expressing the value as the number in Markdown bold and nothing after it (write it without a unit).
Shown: **0.125**
